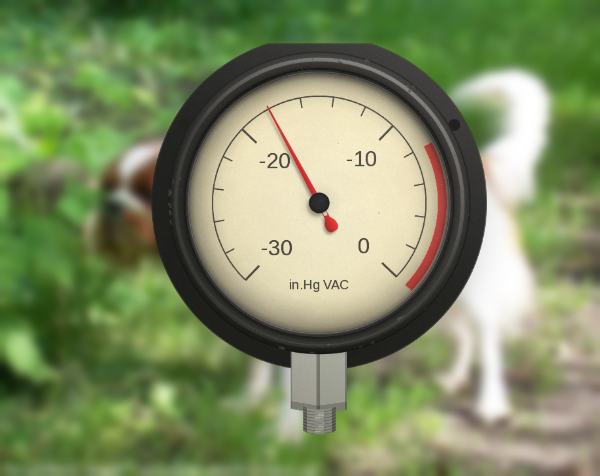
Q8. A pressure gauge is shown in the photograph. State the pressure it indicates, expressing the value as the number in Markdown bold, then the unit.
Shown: **-18** inHg
